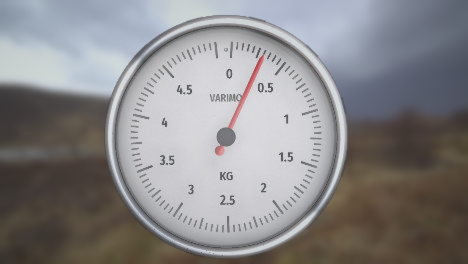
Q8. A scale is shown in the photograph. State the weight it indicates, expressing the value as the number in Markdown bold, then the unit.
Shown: **0.3** kg
